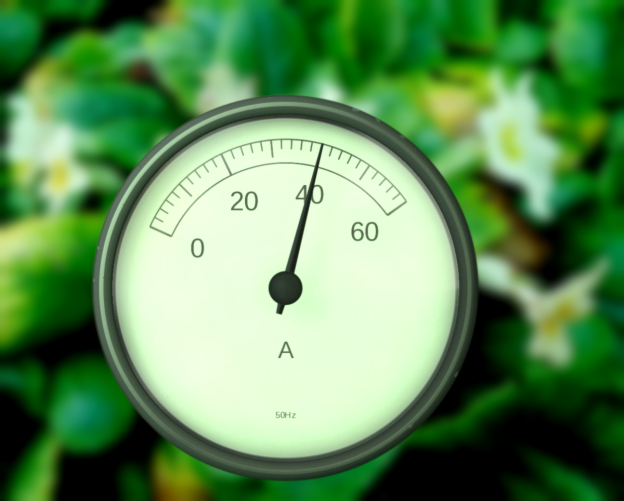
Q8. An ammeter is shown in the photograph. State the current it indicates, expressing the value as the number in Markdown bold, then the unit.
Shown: **40** A
